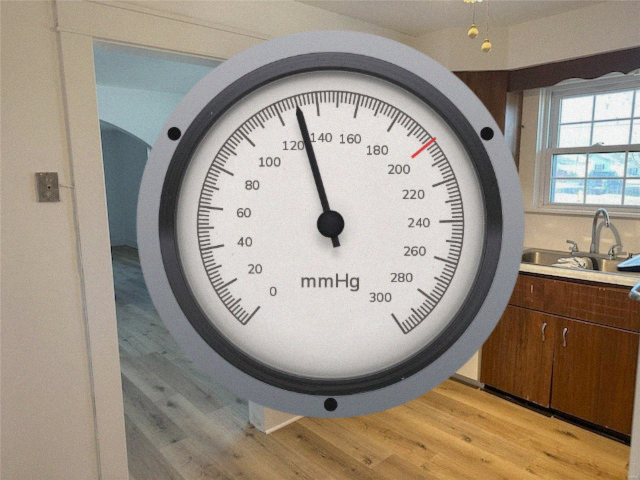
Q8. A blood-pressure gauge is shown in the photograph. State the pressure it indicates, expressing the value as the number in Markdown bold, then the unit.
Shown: **130** mmHg
